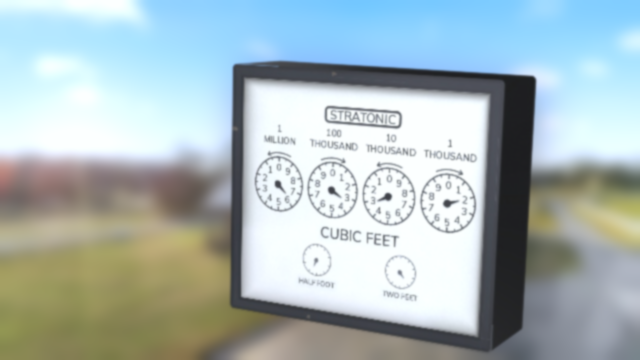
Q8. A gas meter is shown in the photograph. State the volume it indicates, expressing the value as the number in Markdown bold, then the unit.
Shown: **633200** ft³
